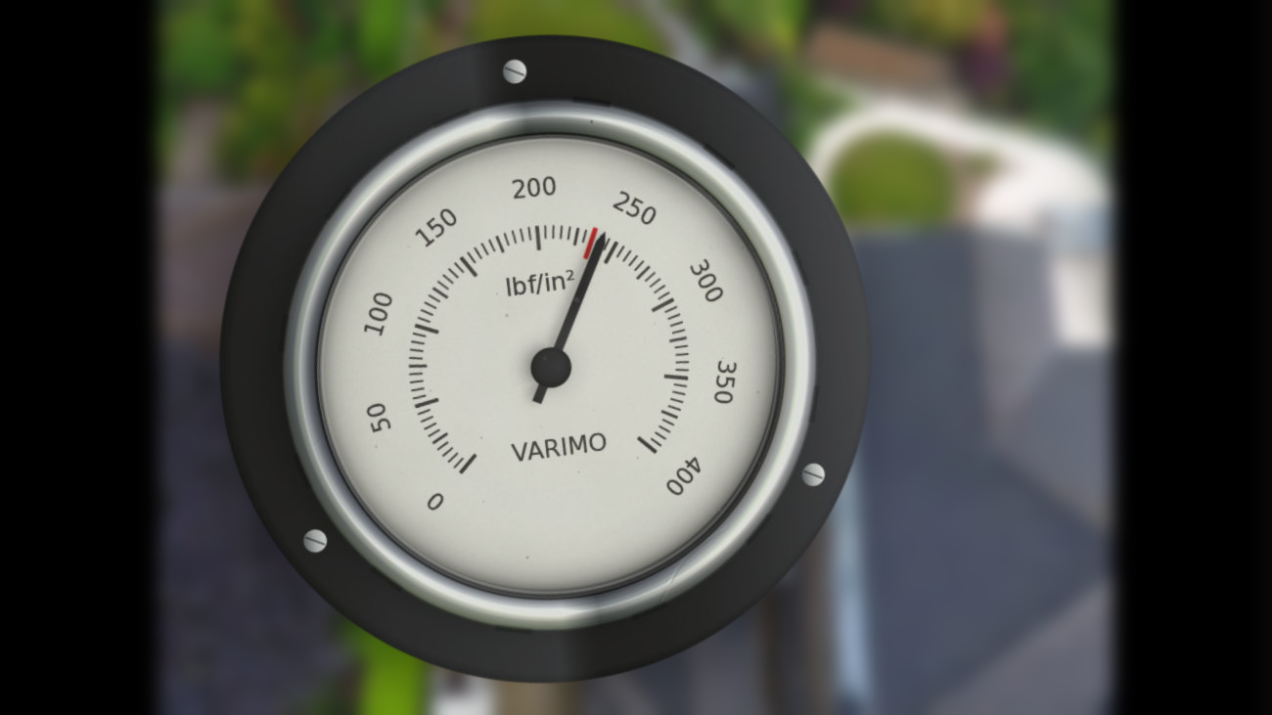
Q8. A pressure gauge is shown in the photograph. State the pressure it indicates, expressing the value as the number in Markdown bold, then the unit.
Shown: **240** psi
